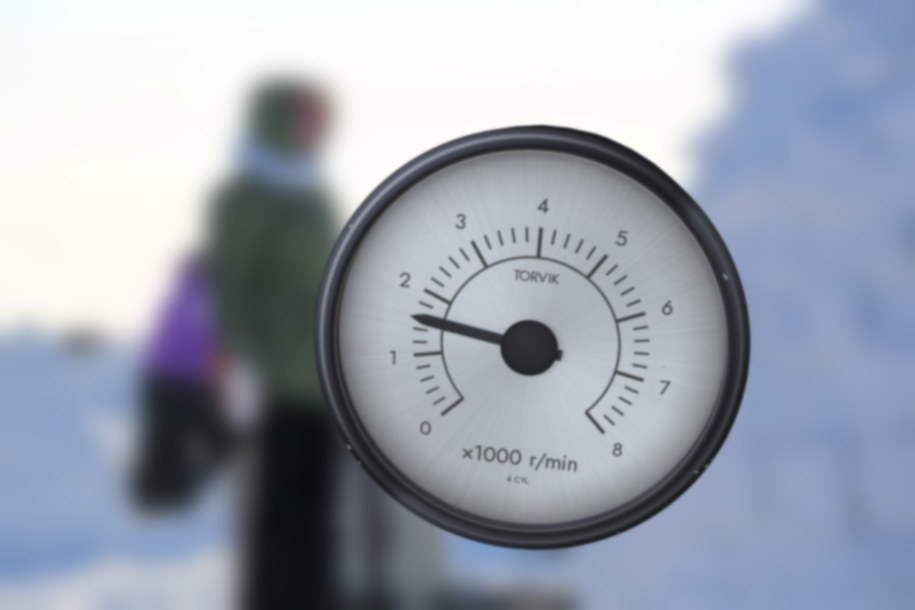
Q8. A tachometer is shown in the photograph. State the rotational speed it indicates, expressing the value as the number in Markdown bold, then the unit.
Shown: **1600** rpm
